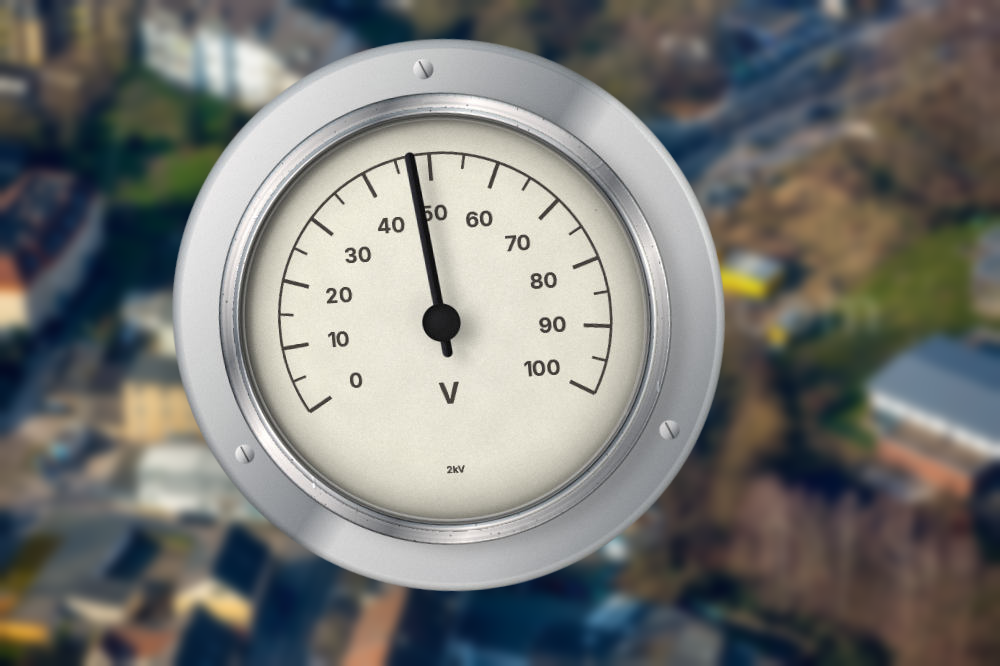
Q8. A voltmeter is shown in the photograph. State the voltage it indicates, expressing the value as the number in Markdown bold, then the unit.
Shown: **47.5** V
